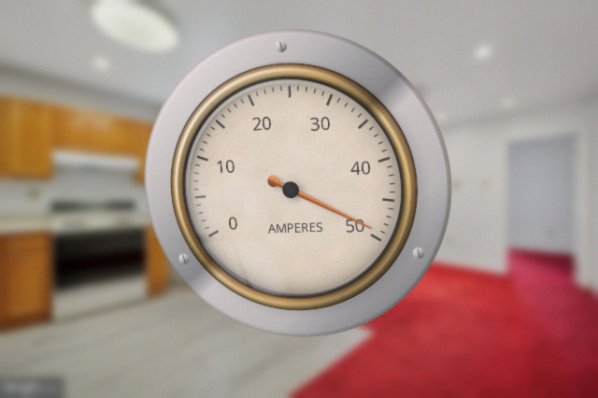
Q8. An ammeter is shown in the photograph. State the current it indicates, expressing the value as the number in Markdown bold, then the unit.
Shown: **49** A
